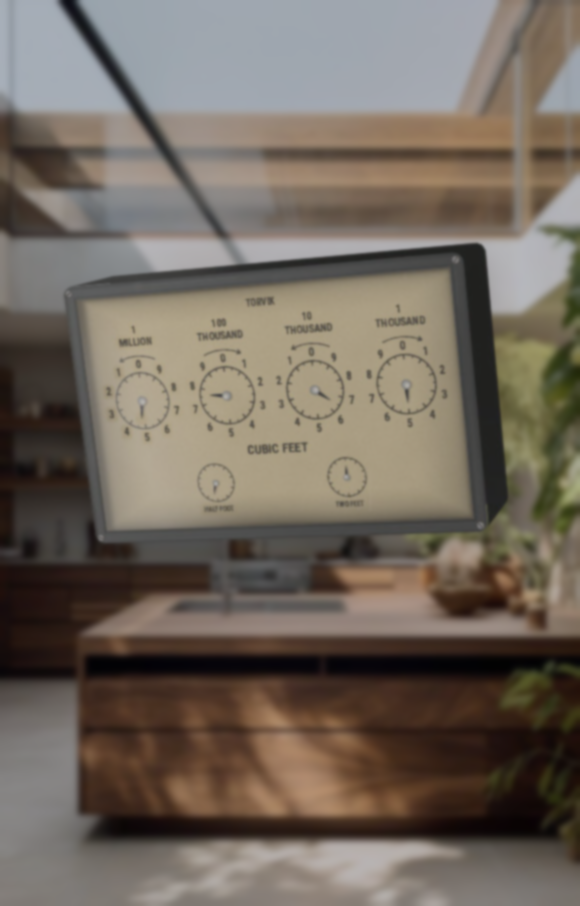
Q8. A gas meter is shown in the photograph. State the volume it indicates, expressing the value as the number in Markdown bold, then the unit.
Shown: **476500** ft³
